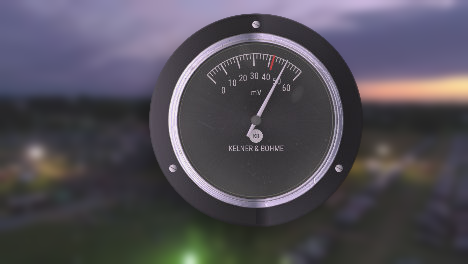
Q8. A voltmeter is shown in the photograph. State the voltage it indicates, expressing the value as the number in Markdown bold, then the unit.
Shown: **50** mV
